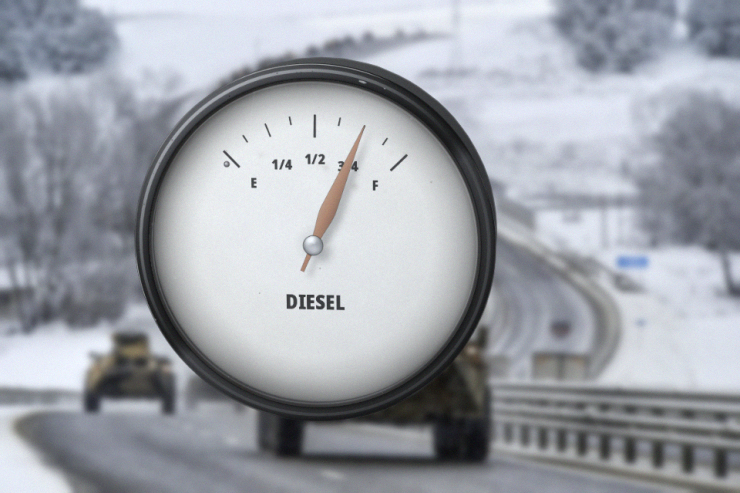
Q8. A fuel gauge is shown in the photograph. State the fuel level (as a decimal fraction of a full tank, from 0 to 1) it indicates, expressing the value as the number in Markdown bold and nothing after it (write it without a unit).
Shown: **0.75**
